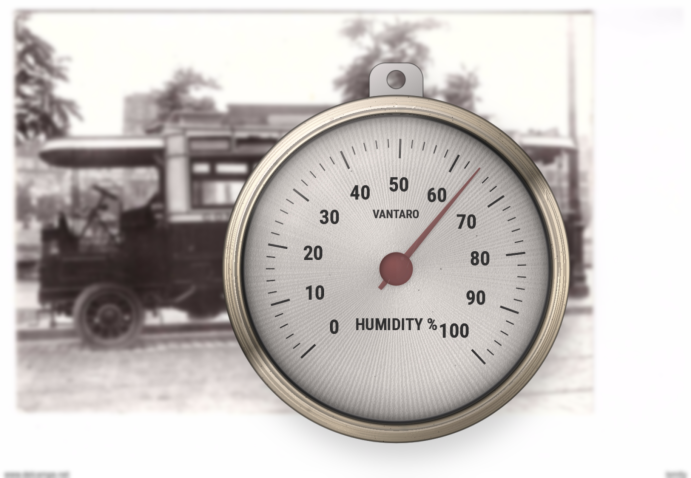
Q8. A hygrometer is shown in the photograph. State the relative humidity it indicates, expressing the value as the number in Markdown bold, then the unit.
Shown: **64** %
